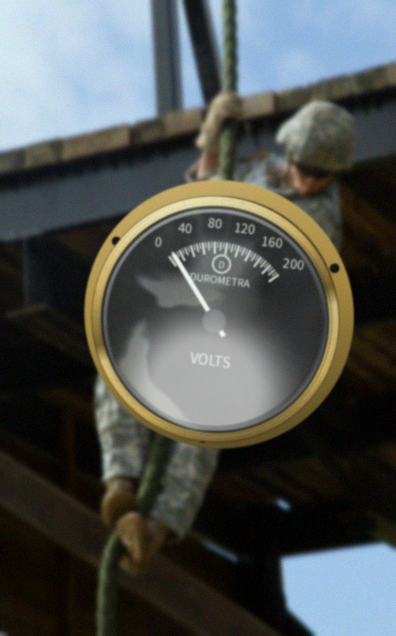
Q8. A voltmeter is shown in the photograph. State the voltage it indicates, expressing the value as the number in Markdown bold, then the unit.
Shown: **10** V
